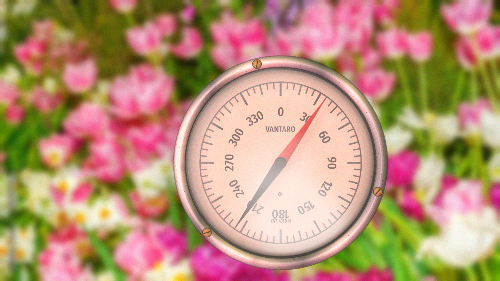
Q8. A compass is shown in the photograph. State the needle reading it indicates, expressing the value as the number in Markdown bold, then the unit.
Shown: **35** °
